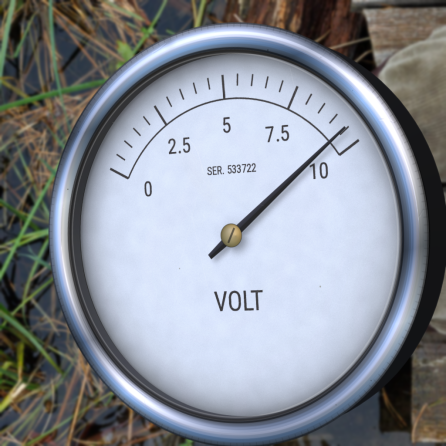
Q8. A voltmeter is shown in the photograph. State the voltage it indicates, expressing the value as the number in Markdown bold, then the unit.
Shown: **9.5** V
